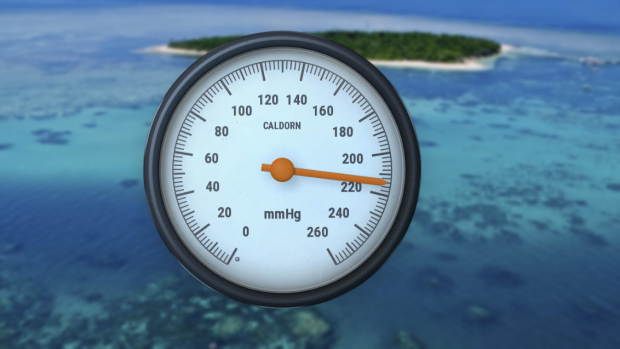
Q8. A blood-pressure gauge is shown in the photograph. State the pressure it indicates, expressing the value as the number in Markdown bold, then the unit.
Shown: **214** mmHg
